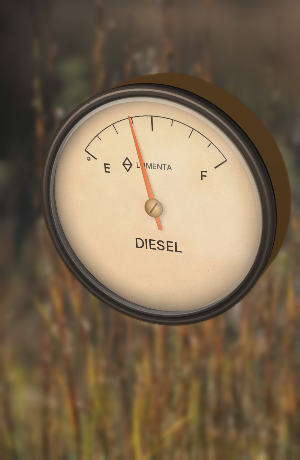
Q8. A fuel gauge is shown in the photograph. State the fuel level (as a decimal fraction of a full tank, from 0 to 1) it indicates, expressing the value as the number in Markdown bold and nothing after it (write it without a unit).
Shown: **0.375**
